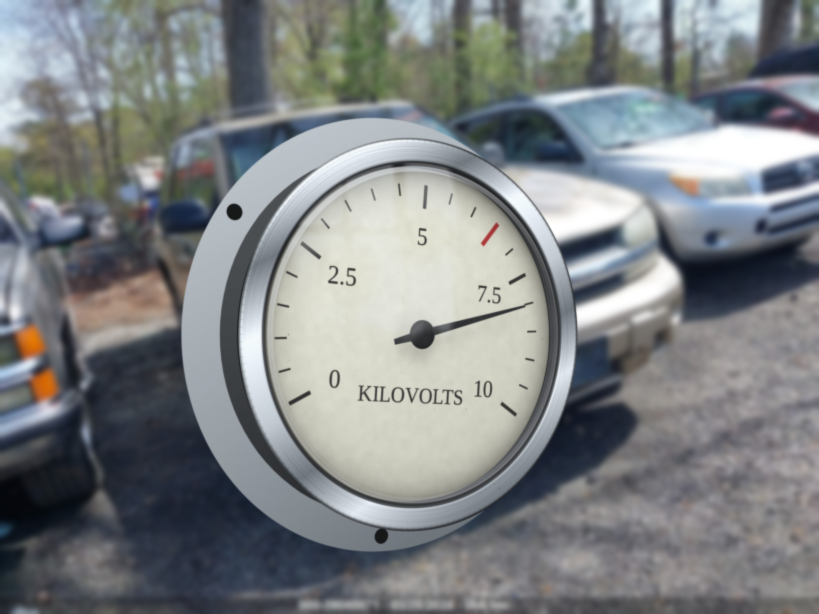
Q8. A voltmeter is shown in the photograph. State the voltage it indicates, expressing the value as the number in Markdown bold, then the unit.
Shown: **8** kV
